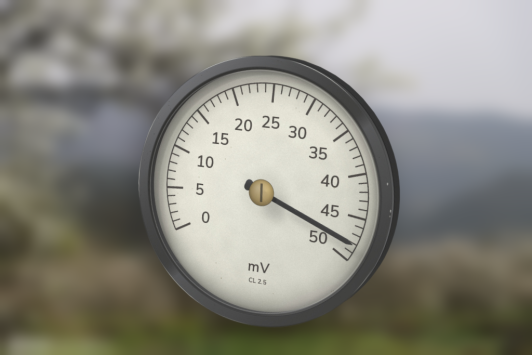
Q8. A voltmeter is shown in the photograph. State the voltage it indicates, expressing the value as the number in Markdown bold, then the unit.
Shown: **48** mV
